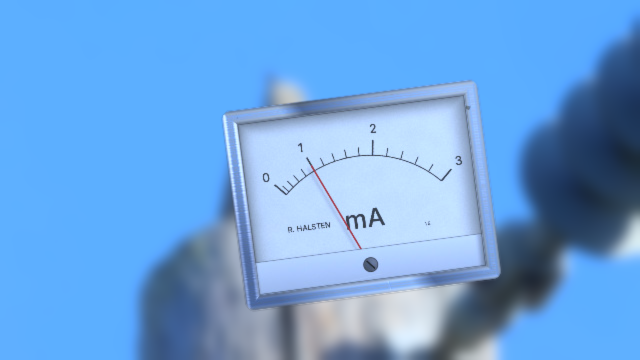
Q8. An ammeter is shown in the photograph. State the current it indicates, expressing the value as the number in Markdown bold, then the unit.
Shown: **1** mA
